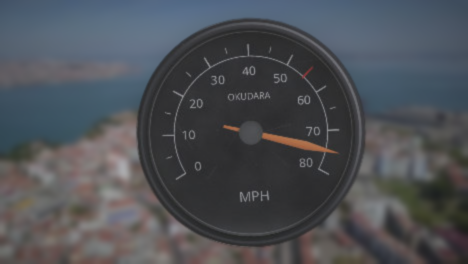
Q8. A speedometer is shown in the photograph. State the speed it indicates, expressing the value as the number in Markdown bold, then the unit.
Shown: **75** mph
